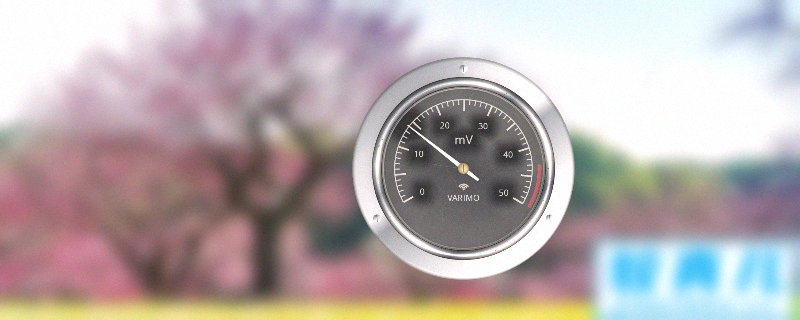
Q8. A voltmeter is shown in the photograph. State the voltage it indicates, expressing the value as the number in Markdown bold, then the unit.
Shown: **14** mV
